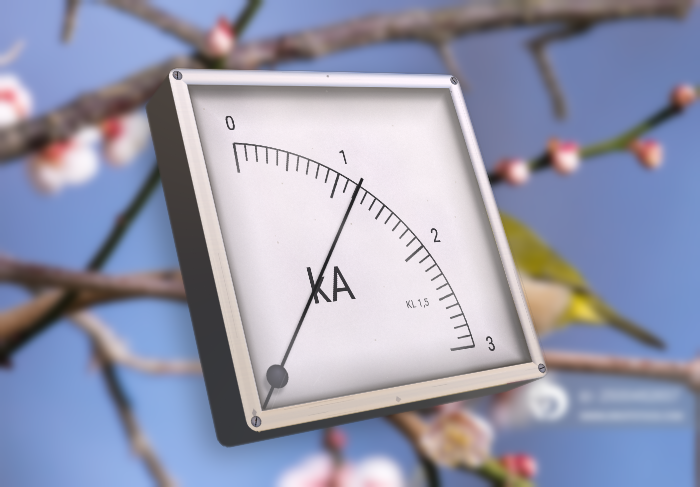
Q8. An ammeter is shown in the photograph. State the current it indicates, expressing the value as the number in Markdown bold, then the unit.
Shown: **1.2** kA
